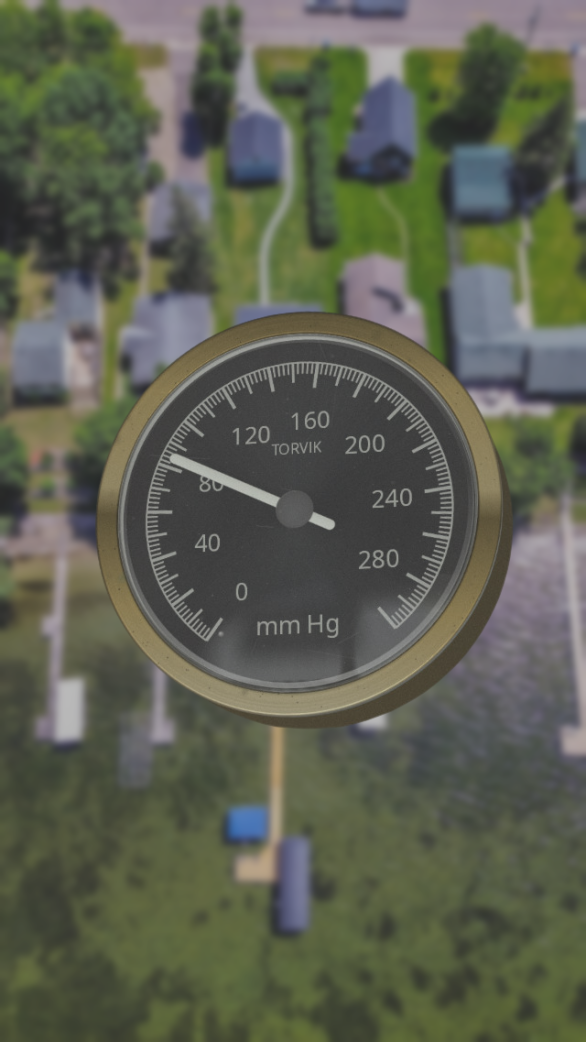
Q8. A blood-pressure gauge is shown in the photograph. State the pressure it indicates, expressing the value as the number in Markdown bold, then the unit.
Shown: **84** mmHg
